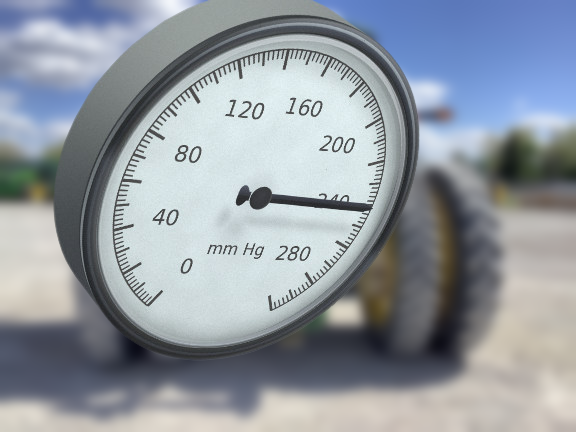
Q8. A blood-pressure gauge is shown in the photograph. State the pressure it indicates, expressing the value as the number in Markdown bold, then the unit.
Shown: **240** mmHg
